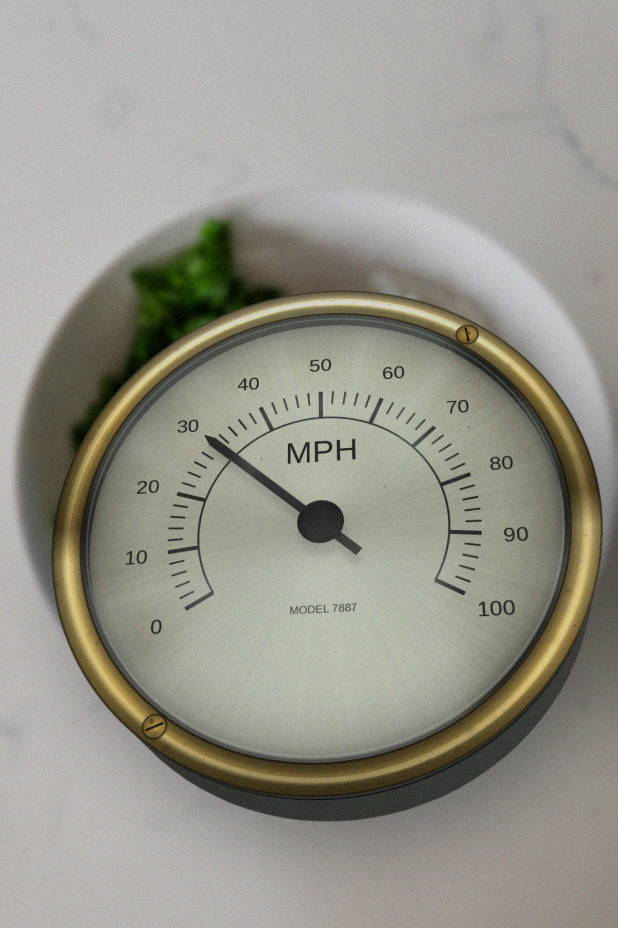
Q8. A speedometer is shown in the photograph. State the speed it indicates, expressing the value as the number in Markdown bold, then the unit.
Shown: **30** mph
